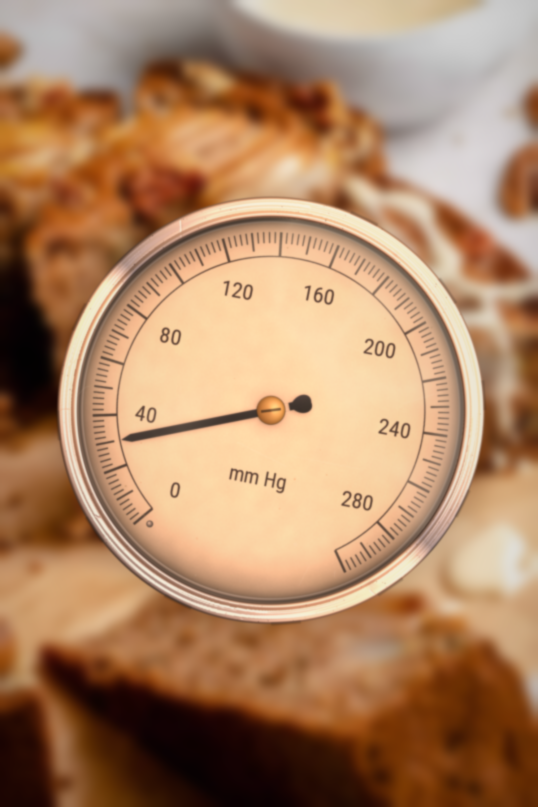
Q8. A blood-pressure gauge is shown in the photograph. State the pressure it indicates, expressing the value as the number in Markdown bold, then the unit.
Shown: **30** mmHg
